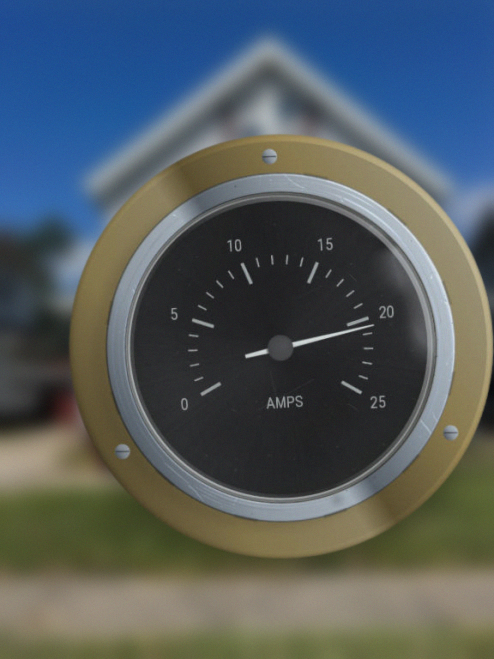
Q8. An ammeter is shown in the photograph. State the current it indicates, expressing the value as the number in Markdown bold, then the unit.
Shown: **20.5** A
